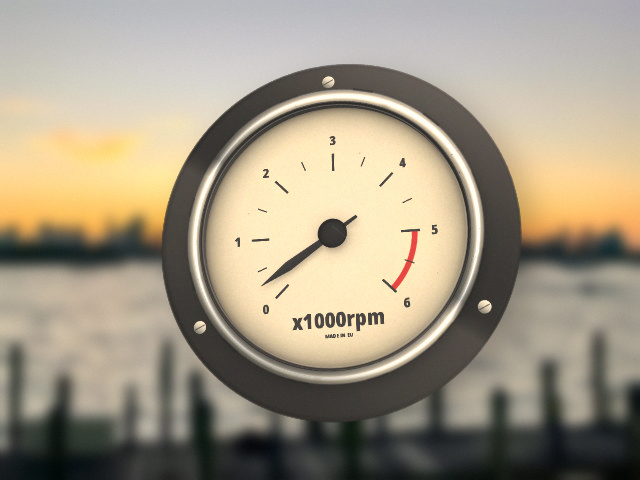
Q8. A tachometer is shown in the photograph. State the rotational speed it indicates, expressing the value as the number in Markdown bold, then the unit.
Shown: **250** rpm
